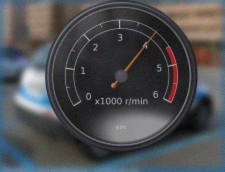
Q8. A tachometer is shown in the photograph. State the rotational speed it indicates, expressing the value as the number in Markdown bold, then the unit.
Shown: **4000** rpm
